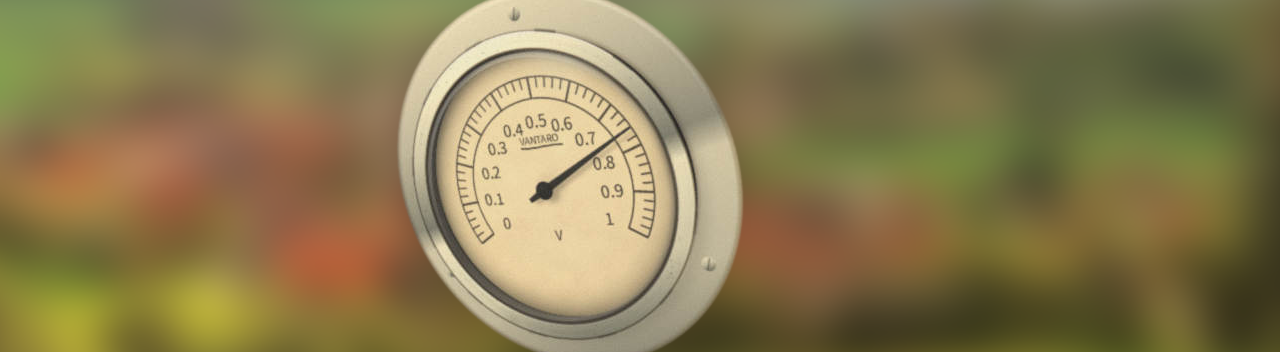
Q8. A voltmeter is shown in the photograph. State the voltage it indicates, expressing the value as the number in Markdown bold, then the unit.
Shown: **0.76** V
